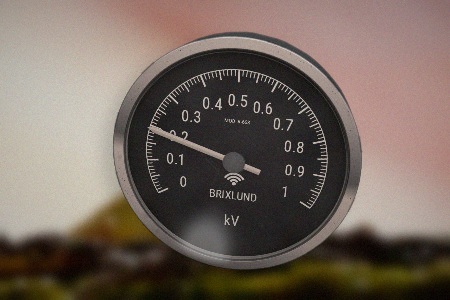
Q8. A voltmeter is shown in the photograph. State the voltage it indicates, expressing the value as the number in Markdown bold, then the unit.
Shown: **0.2** kV
